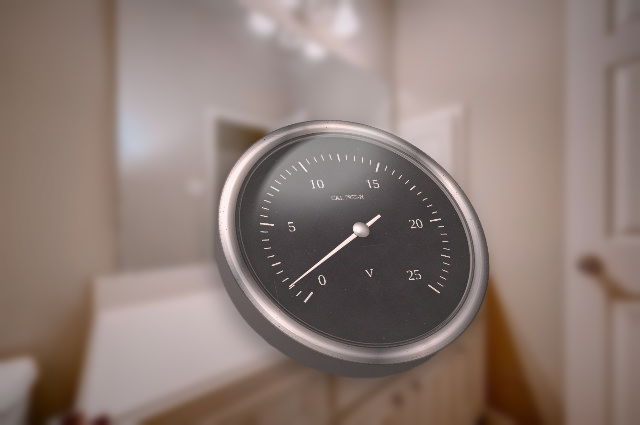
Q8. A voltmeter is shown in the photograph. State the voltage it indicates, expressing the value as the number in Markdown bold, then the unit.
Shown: **1** V
